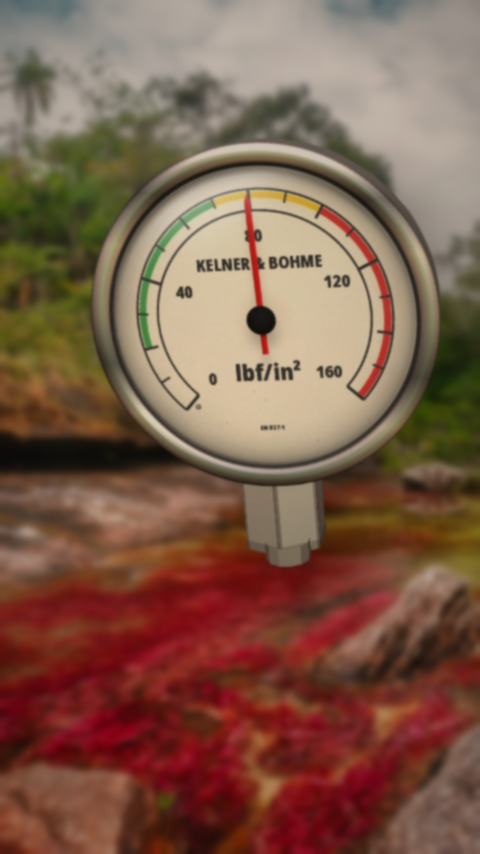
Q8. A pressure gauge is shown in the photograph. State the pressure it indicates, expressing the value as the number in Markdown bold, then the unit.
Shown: **80** psi
